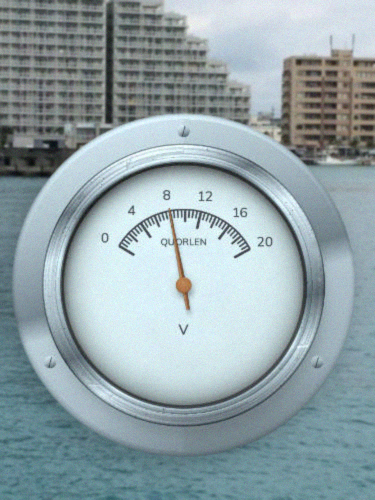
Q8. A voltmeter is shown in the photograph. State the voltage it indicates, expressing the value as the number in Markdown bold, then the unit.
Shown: **8** V
